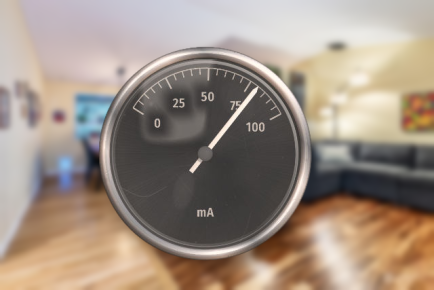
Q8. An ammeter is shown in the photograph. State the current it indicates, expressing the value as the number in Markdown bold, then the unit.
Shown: **80** mA
